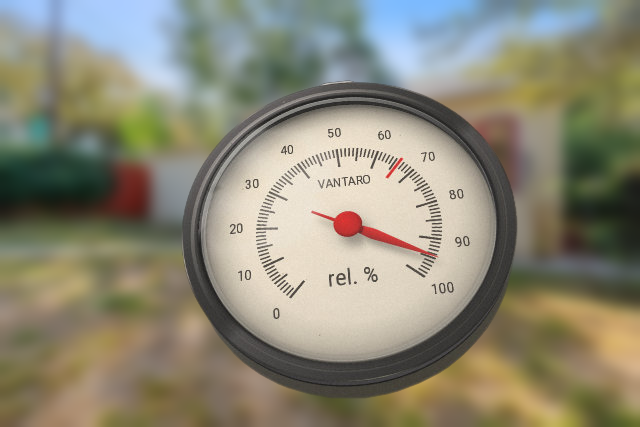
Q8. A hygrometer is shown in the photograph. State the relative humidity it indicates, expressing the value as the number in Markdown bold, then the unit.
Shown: **95** %
